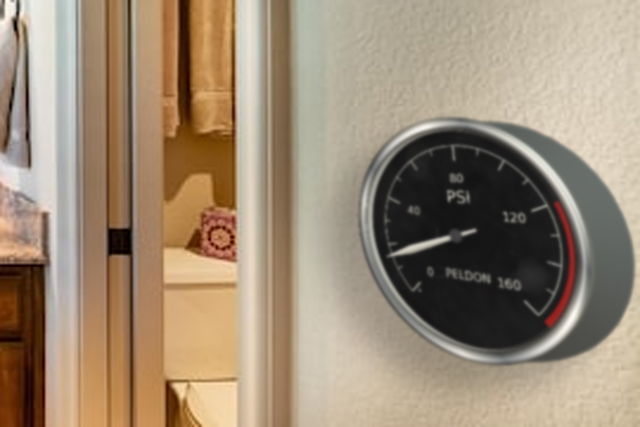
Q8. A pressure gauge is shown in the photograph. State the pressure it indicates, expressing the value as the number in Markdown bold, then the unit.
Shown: **15** psi
